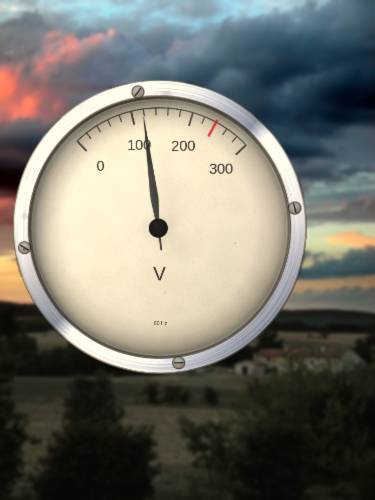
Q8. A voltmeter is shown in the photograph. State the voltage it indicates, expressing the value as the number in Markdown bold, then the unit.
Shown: **120** V
